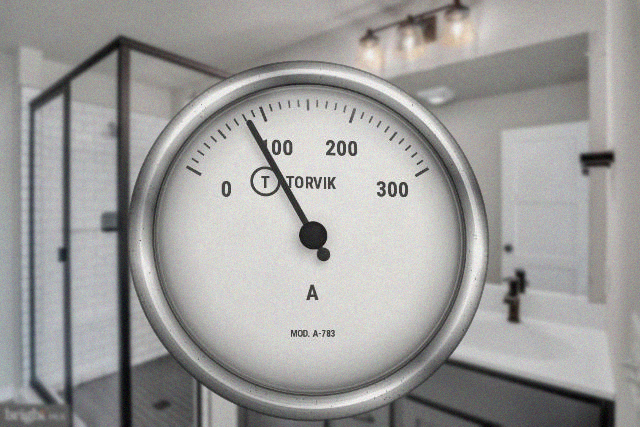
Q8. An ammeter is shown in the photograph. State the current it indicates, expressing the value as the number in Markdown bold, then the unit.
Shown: **80** A
